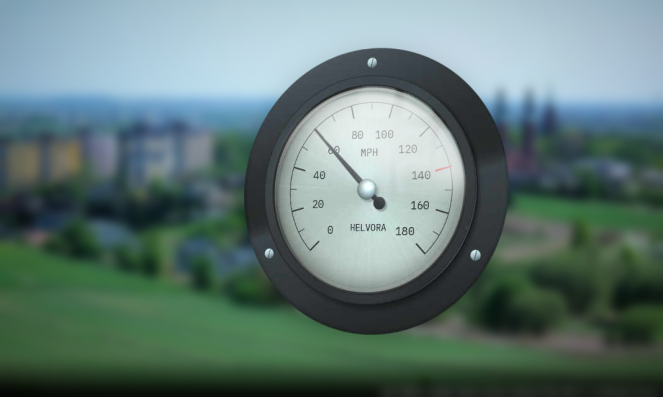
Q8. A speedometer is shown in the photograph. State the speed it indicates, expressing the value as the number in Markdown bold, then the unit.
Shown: **60** mph
